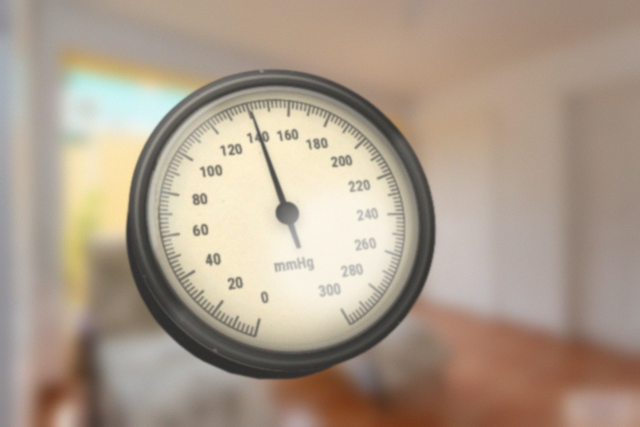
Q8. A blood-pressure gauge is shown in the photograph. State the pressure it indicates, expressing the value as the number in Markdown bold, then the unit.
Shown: **140** mmHg
